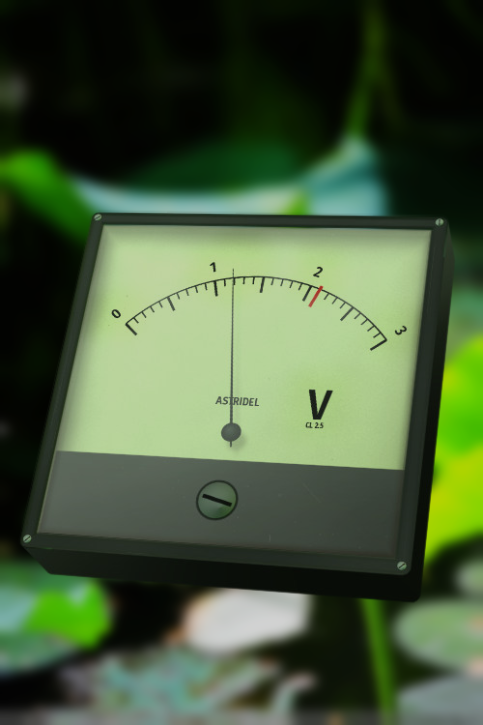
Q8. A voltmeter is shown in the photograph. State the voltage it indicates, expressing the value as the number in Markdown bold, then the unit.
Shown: **1.2** V
